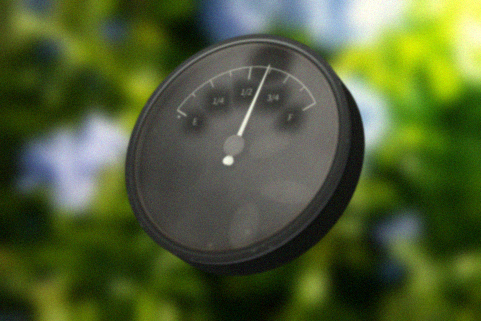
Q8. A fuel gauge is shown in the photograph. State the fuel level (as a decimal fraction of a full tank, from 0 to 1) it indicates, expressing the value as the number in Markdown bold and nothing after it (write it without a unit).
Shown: **0.625**
